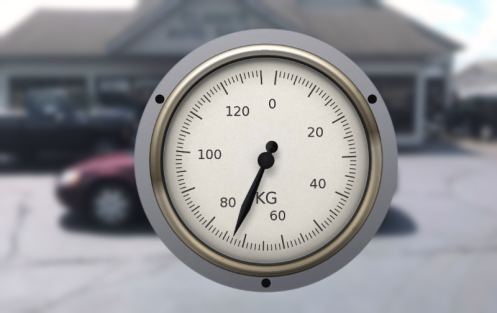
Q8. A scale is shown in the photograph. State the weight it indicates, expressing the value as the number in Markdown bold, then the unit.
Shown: **73** kg
